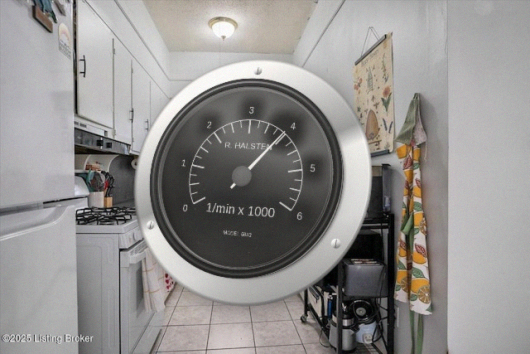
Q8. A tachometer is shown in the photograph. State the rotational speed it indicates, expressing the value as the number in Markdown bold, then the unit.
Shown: **4000** rpm
